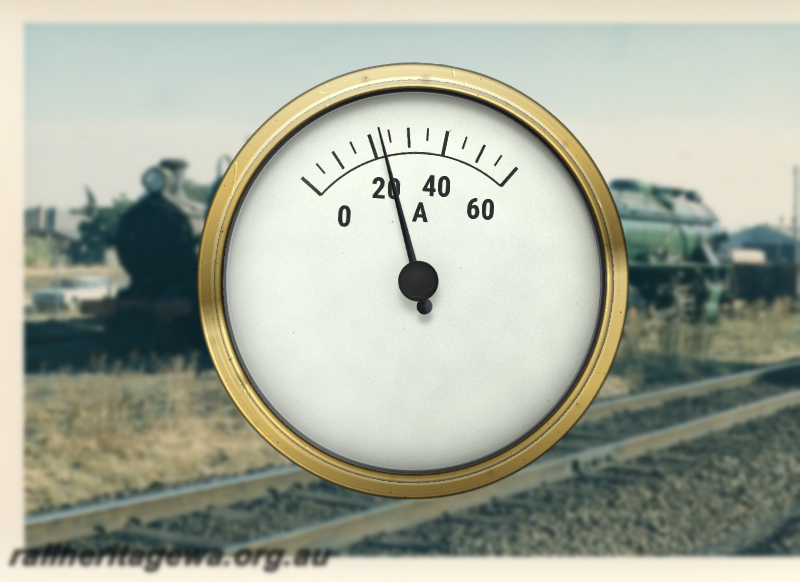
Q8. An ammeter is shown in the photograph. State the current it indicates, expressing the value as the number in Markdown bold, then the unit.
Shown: **22.5** A
